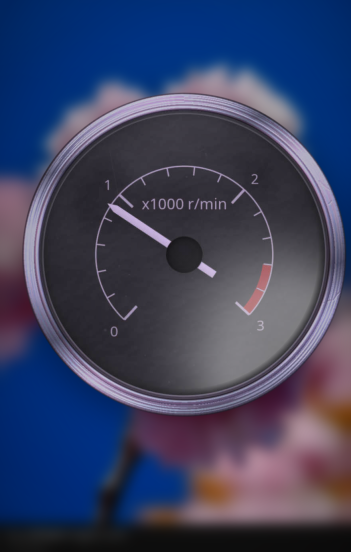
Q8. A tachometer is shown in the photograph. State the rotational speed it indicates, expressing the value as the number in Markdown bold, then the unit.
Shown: **900** rpm
